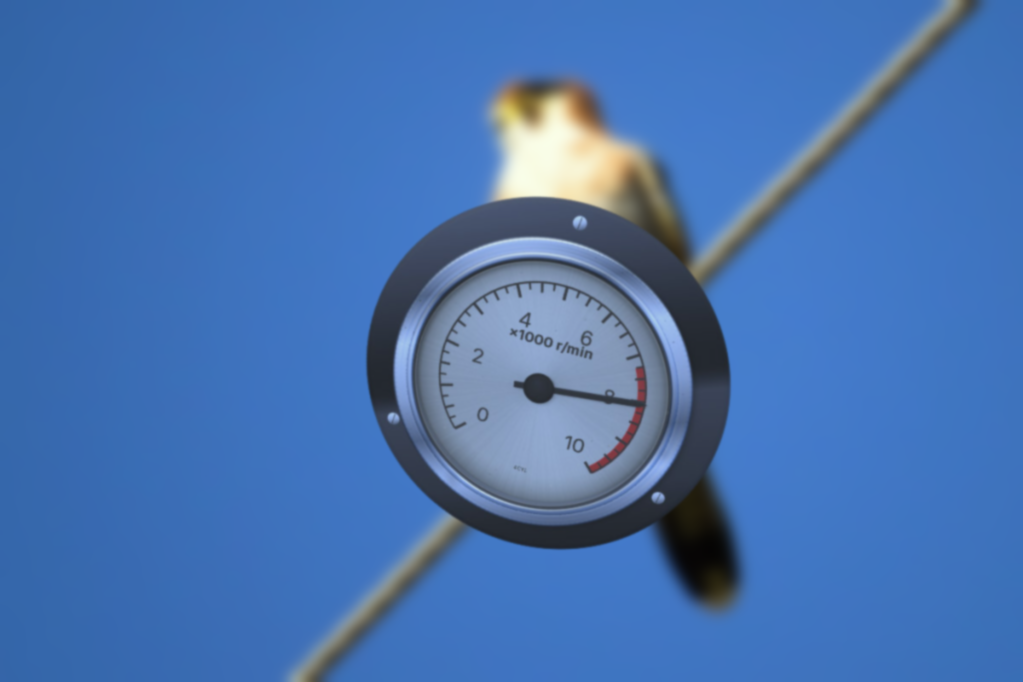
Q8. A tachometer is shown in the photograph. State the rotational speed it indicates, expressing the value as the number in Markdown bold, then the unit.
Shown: **8000** rpm
